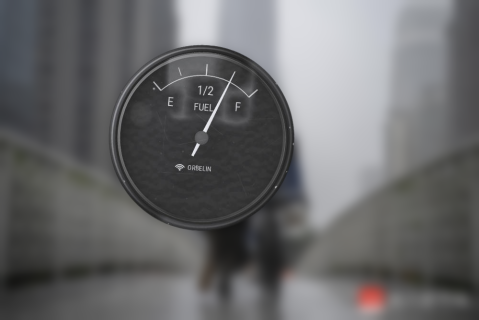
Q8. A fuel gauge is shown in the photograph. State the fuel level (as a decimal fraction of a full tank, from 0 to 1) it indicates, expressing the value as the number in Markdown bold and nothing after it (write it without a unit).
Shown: **0.75**
